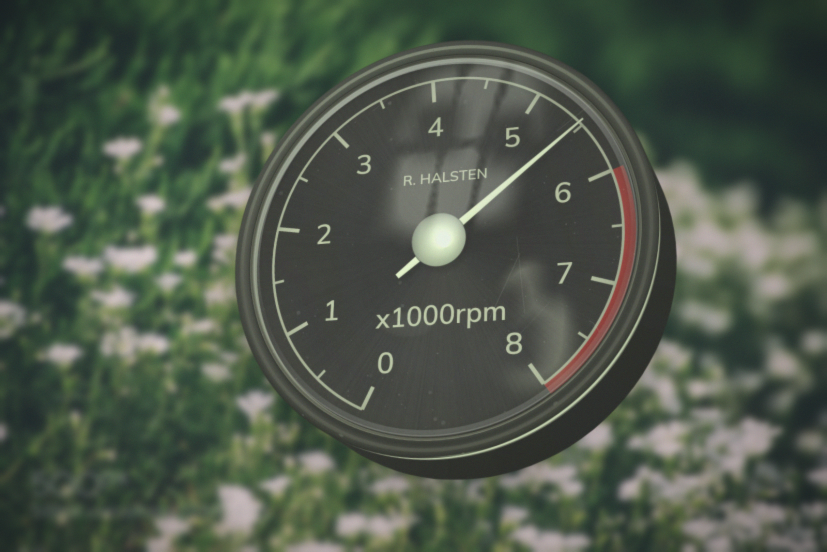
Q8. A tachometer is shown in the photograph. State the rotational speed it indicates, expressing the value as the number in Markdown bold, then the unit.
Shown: **5500** rpm
